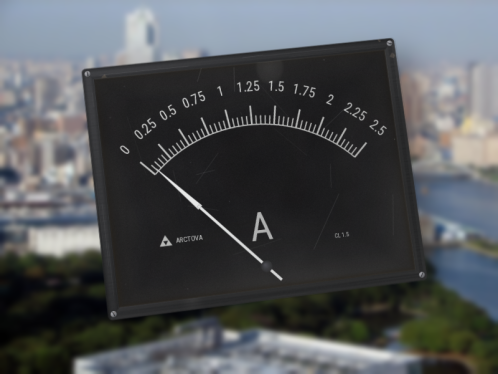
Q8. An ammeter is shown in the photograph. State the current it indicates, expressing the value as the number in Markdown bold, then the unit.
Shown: **0.05** A
